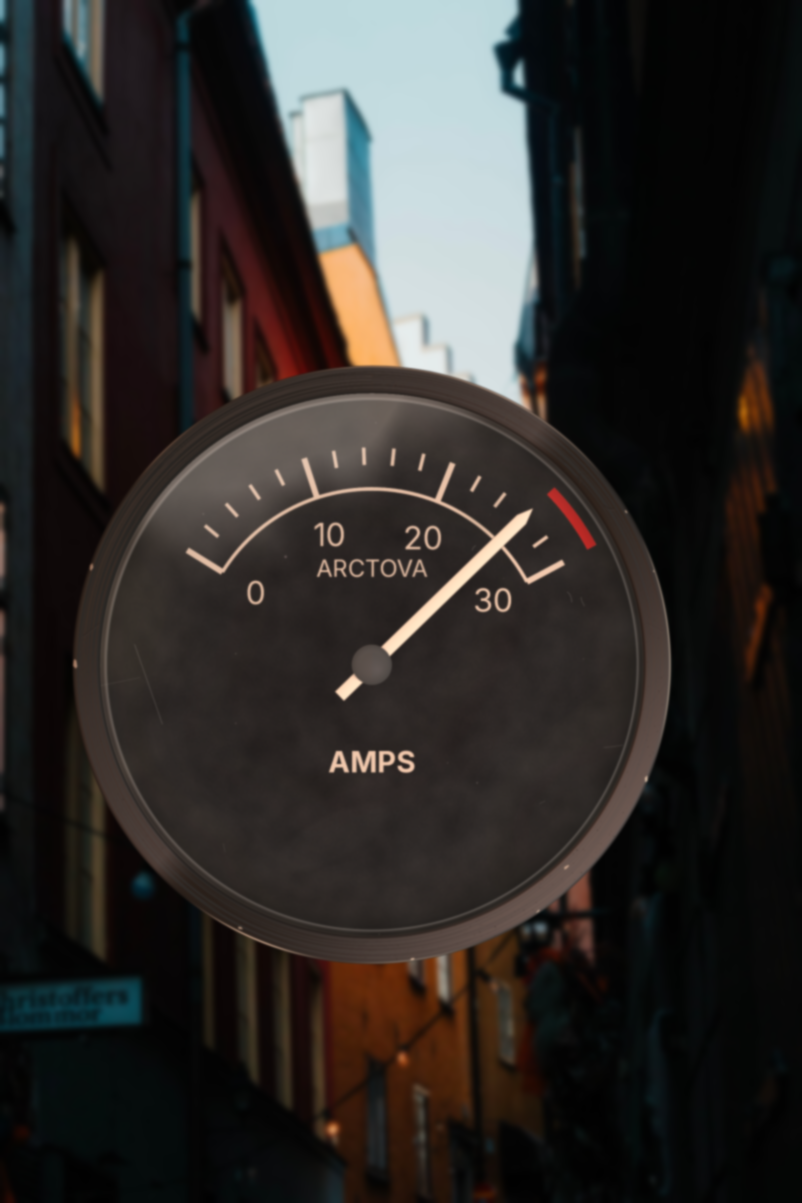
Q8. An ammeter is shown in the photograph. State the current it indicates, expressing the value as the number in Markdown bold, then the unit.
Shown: **26** A
